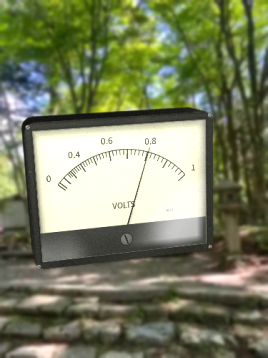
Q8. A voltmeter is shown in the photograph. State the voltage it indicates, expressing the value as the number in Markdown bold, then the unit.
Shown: **0.8** V
